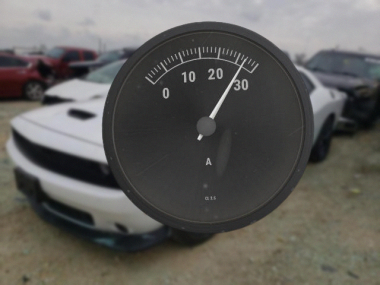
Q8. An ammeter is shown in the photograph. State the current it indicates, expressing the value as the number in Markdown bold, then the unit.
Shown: **27** A
